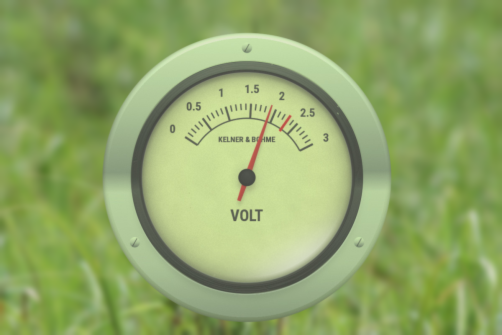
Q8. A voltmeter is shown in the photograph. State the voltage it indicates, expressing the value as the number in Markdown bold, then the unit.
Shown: **1.9** V
